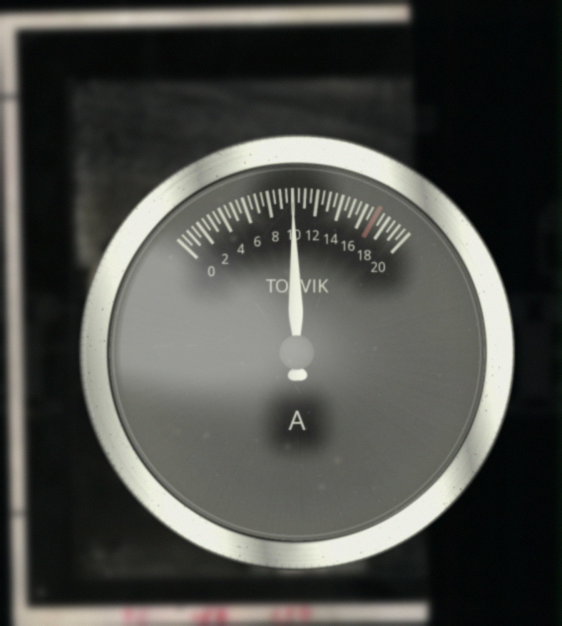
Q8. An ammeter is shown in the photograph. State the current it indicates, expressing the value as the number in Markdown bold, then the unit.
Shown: **10** A
